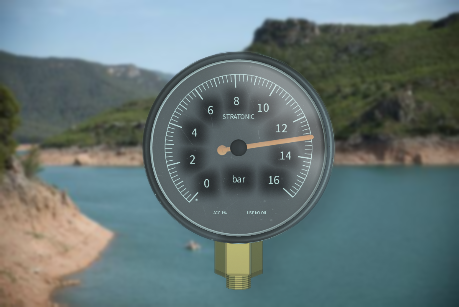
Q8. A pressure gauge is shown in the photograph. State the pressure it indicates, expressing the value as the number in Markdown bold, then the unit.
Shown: **13** bar
